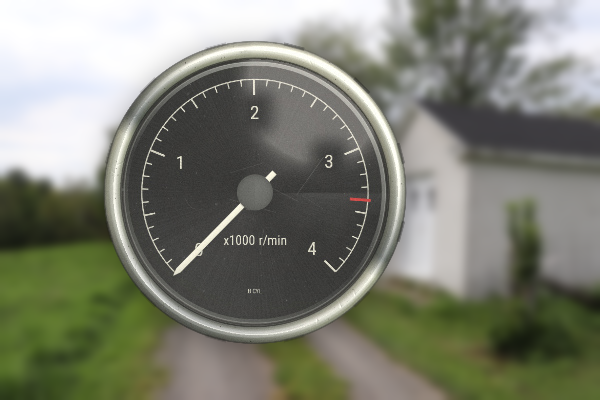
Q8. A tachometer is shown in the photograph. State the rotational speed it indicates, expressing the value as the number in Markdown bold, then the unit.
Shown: **0** rpm
